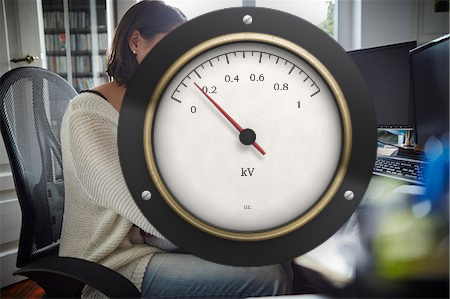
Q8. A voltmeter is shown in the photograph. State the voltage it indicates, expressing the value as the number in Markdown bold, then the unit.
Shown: **0.15** kV
